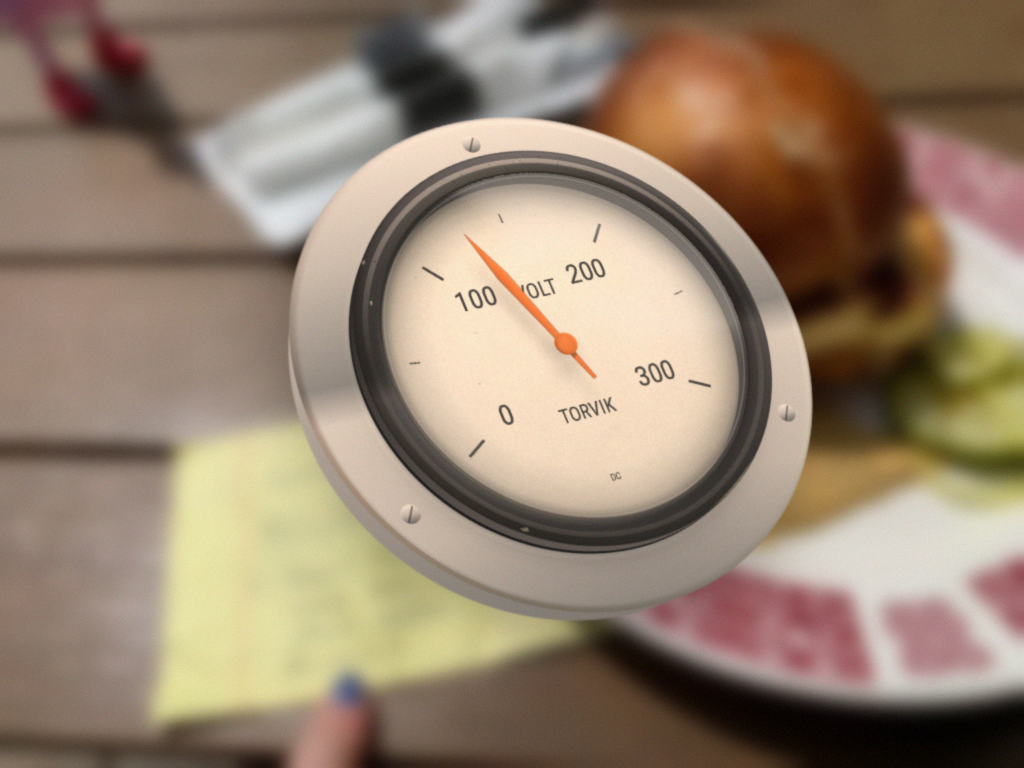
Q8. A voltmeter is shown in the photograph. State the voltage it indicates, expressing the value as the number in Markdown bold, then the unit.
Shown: **125** V
